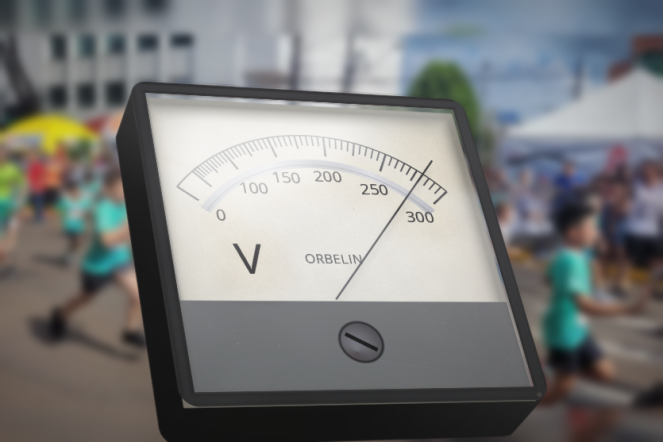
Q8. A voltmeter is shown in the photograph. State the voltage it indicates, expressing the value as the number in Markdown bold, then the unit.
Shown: **280** V
